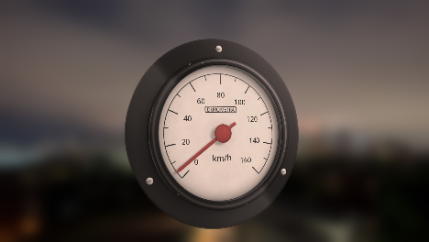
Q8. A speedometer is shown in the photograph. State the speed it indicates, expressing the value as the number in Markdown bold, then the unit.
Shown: **5** km/h
